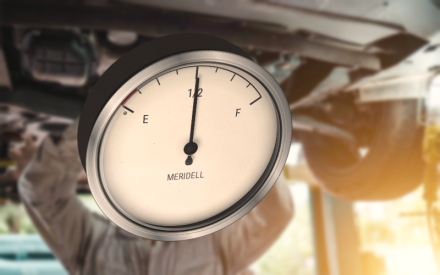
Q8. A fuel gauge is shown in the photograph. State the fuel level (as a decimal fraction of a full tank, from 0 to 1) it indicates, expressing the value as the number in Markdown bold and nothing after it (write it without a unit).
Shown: **0.5**
